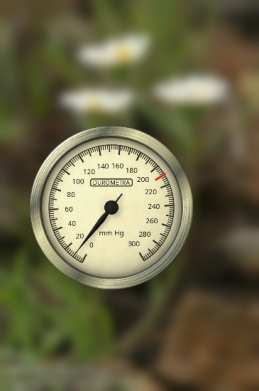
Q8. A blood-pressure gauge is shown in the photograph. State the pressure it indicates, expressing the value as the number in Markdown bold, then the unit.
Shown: **10** mmHg
